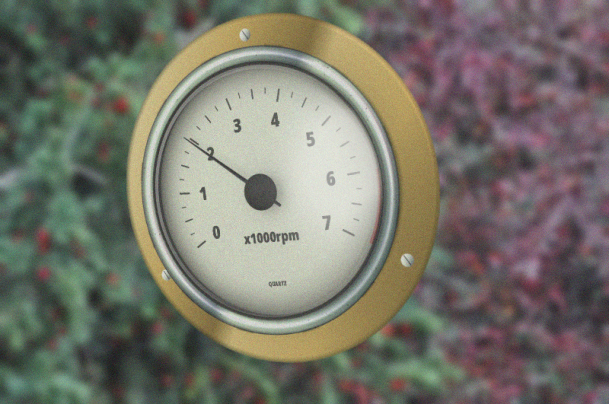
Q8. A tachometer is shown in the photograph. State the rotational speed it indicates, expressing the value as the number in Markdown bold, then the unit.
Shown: **2000** rpm
